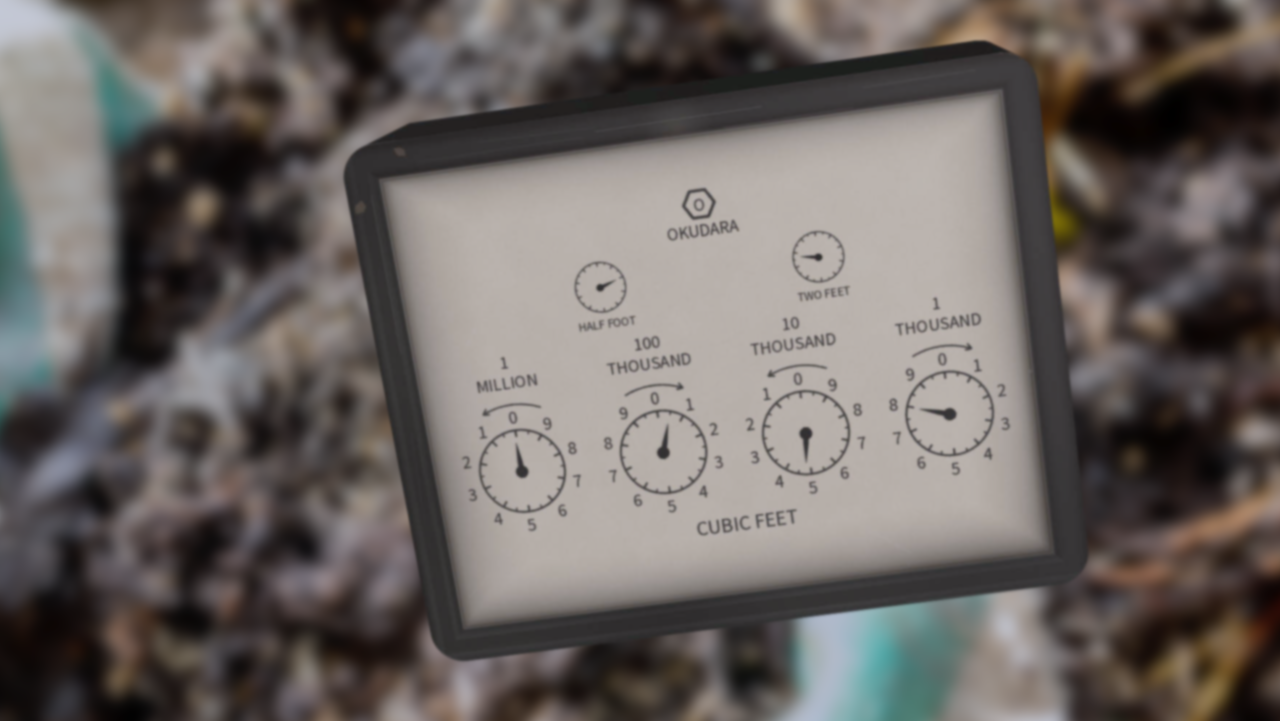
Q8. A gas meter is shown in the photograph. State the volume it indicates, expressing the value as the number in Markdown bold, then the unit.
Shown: **4800** ft³
